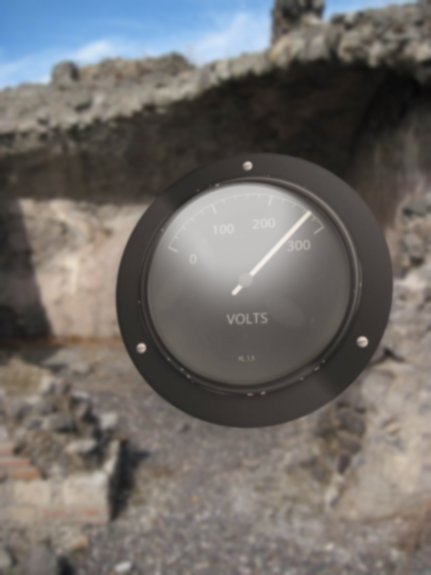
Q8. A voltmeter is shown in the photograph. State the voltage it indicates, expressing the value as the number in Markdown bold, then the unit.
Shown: **270** V
